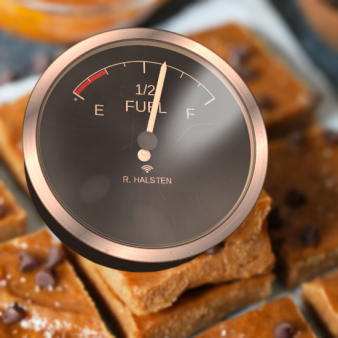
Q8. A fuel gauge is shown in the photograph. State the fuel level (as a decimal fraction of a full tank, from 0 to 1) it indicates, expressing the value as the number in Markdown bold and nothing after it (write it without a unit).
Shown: **0.625**
